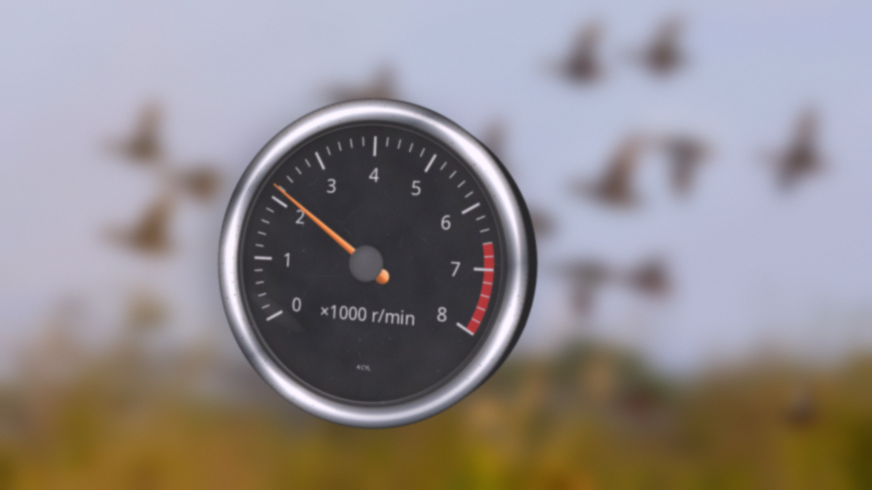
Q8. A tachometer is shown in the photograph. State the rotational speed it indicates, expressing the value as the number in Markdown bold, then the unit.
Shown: **2200** rpm
